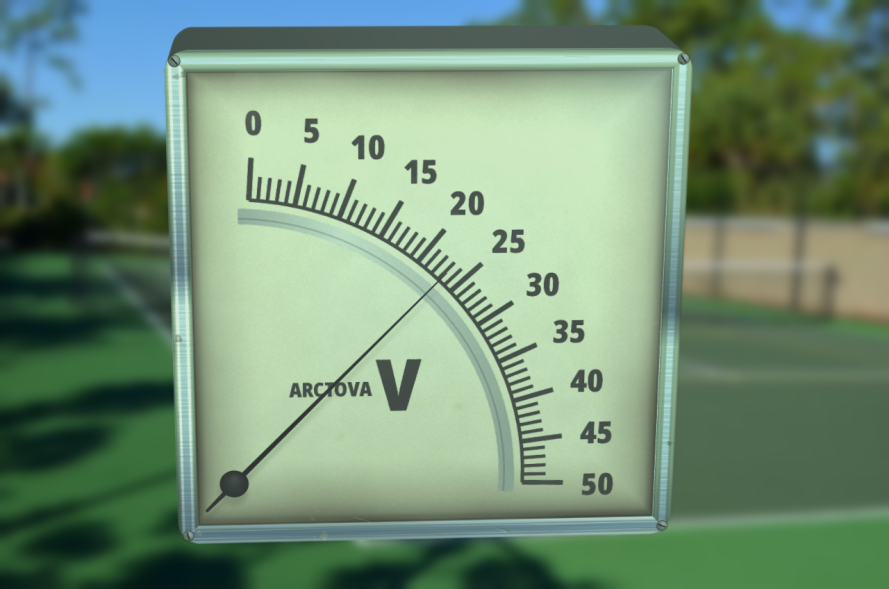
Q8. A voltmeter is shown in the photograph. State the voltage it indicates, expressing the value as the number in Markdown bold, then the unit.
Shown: **23** V
